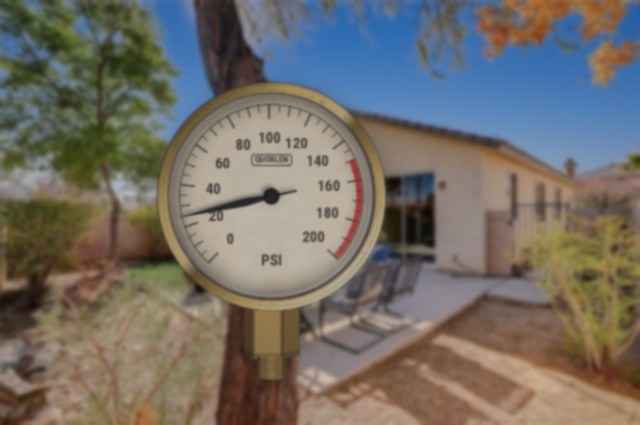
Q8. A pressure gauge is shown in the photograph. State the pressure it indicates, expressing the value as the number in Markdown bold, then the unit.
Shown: **25** psi
